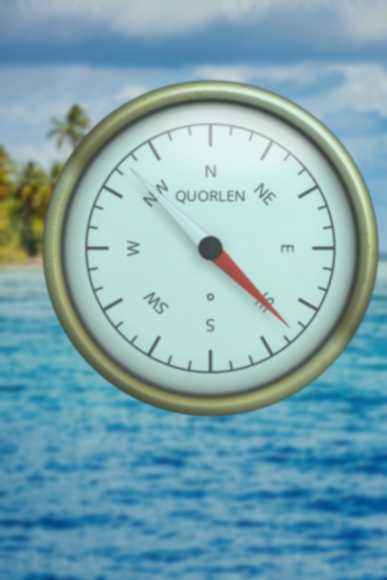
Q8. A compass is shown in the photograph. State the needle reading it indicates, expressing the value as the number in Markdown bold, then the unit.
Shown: **135** °
